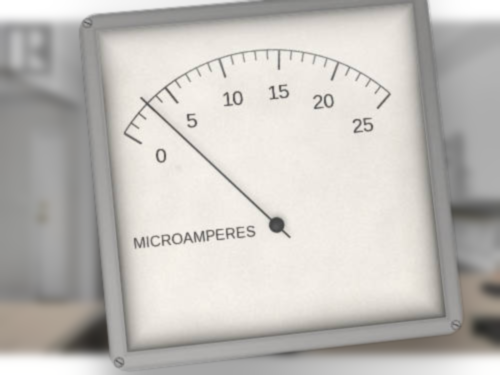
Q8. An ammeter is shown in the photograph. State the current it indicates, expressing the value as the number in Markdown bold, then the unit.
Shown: **3** µA
